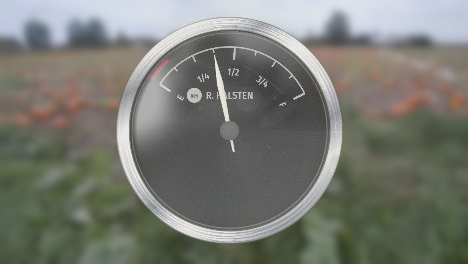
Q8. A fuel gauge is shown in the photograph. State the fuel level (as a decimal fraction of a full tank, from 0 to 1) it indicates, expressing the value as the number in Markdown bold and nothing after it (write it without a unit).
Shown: **0.375**
